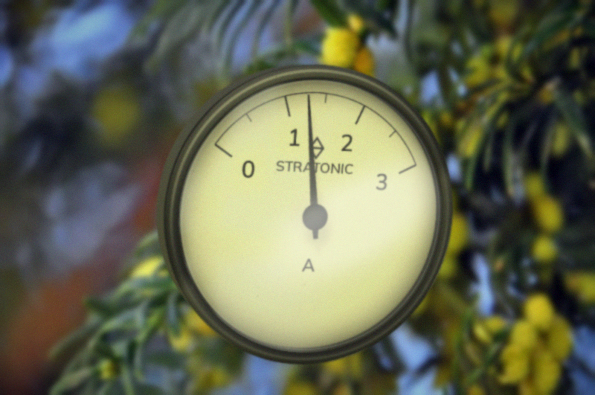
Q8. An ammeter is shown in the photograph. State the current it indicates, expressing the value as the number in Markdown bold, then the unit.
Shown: **1.25** A
